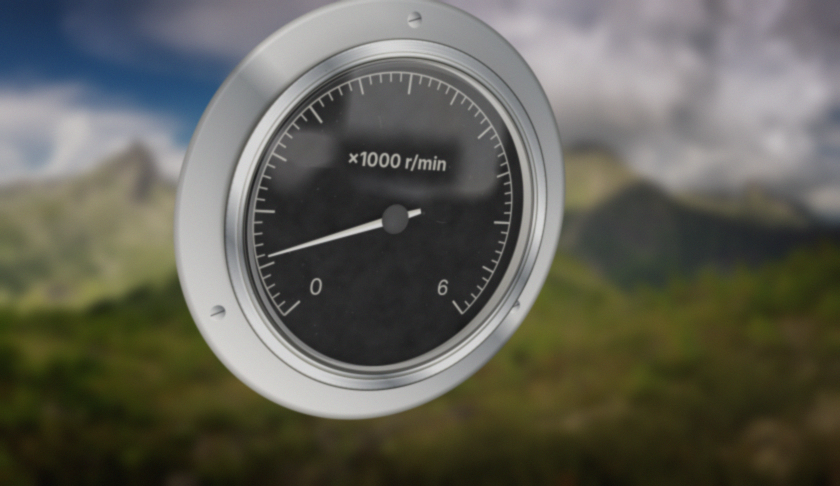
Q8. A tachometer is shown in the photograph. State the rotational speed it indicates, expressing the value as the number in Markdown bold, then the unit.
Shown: **600** rpm
